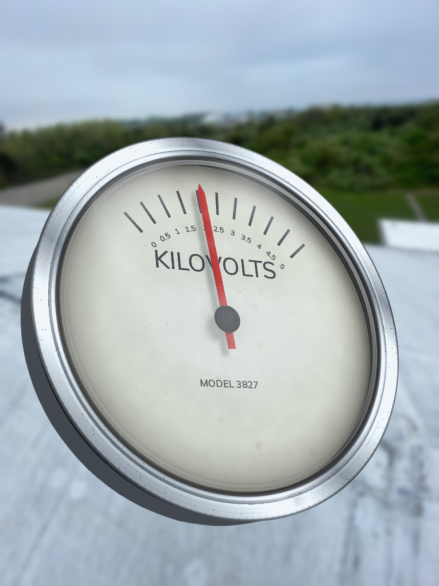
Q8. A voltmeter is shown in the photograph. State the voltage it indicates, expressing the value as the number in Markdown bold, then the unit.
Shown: **2** kV
